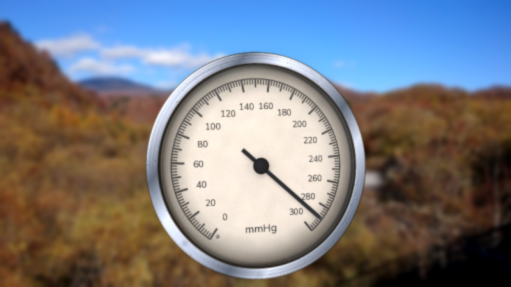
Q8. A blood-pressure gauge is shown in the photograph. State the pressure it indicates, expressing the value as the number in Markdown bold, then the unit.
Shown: **290** mmHg
